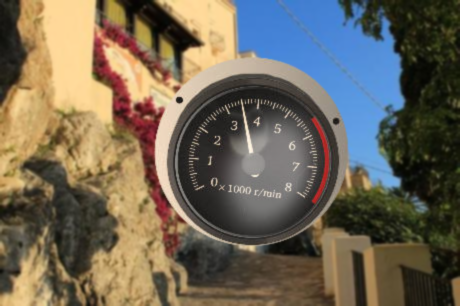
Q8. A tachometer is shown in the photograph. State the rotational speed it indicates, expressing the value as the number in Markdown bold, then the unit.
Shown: **3500** rpm
